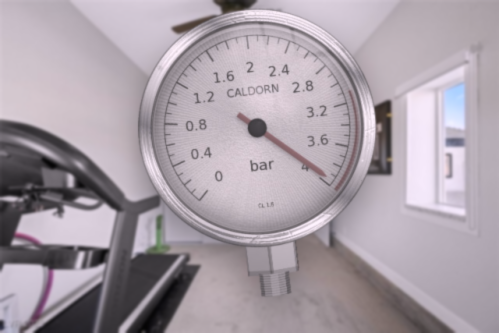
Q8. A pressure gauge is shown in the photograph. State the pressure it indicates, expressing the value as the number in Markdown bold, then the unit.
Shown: **3.95** bar
